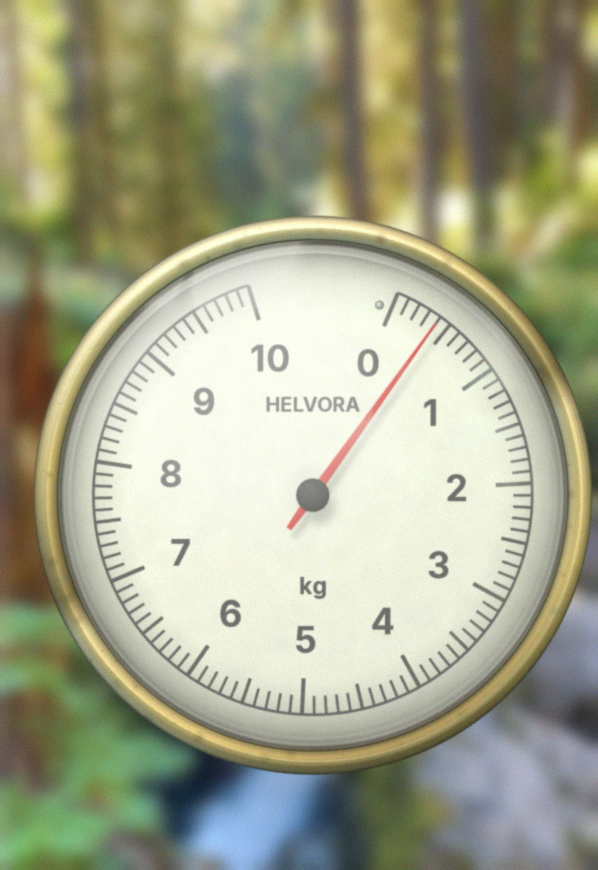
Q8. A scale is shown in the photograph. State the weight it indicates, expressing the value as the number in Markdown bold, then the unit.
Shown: **0.4** kg
